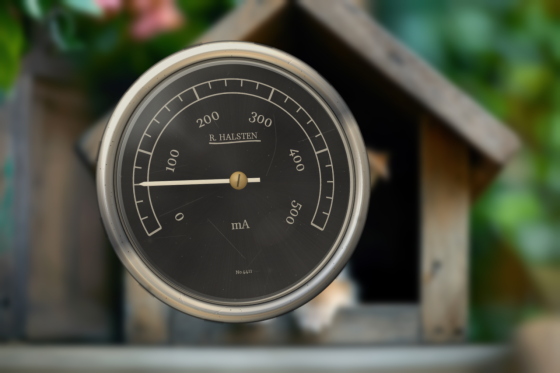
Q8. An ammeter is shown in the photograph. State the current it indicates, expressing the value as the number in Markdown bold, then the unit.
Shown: **60** mA
